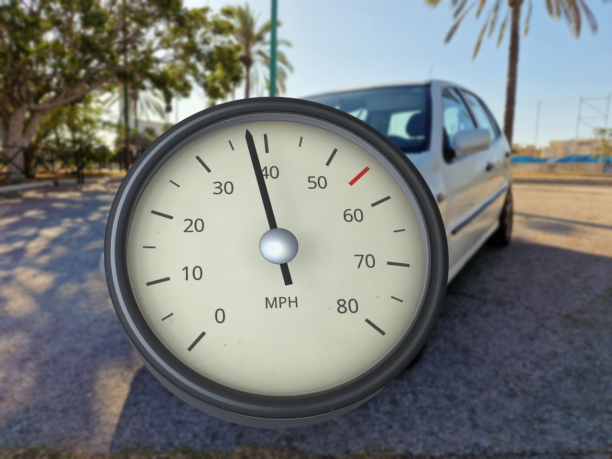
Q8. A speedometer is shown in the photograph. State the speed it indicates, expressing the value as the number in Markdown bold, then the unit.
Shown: **37.5** mph
